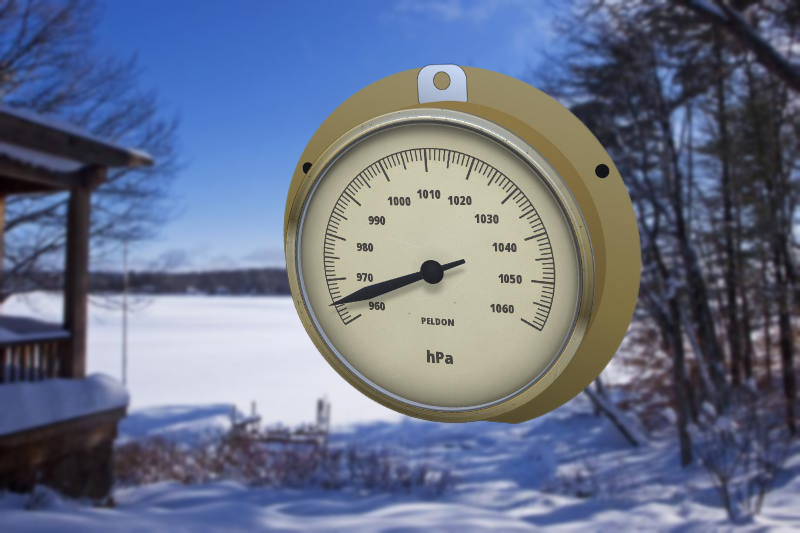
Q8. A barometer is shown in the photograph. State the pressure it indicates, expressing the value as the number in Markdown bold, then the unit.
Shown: **965** hPa
